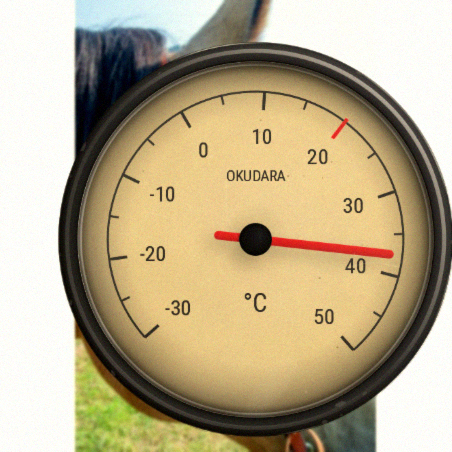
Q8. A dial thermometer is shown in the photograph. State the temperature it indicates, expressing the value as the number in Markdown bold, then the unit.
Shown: **37.5** °C
